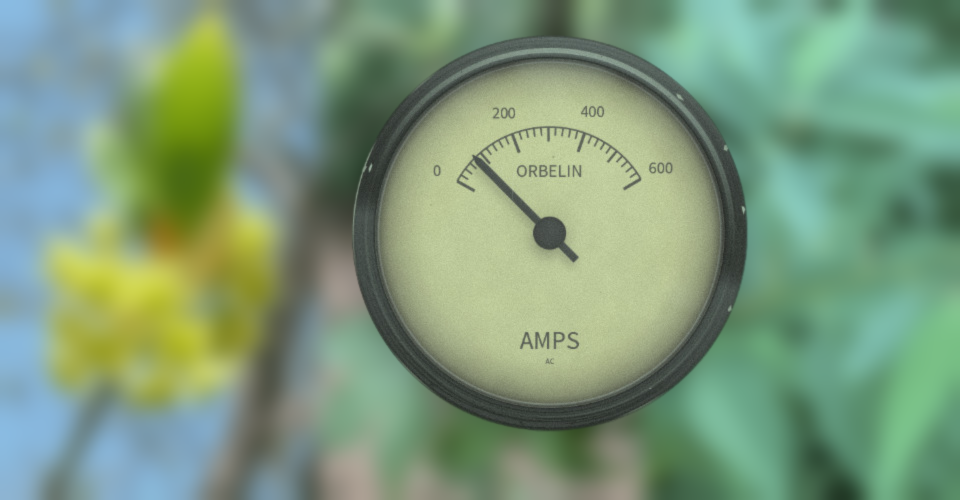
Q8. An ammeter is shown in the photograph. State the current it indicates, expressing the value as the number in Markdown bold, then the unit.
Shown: **80** A
